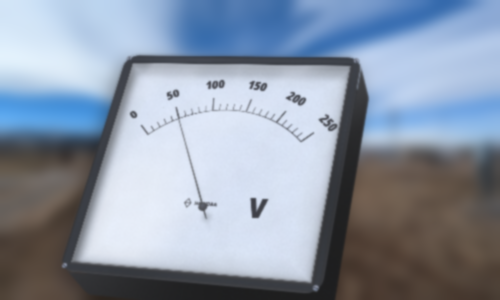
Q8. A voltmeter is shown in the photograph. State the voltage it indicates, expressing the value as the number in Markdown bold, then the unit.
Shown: **50** V
